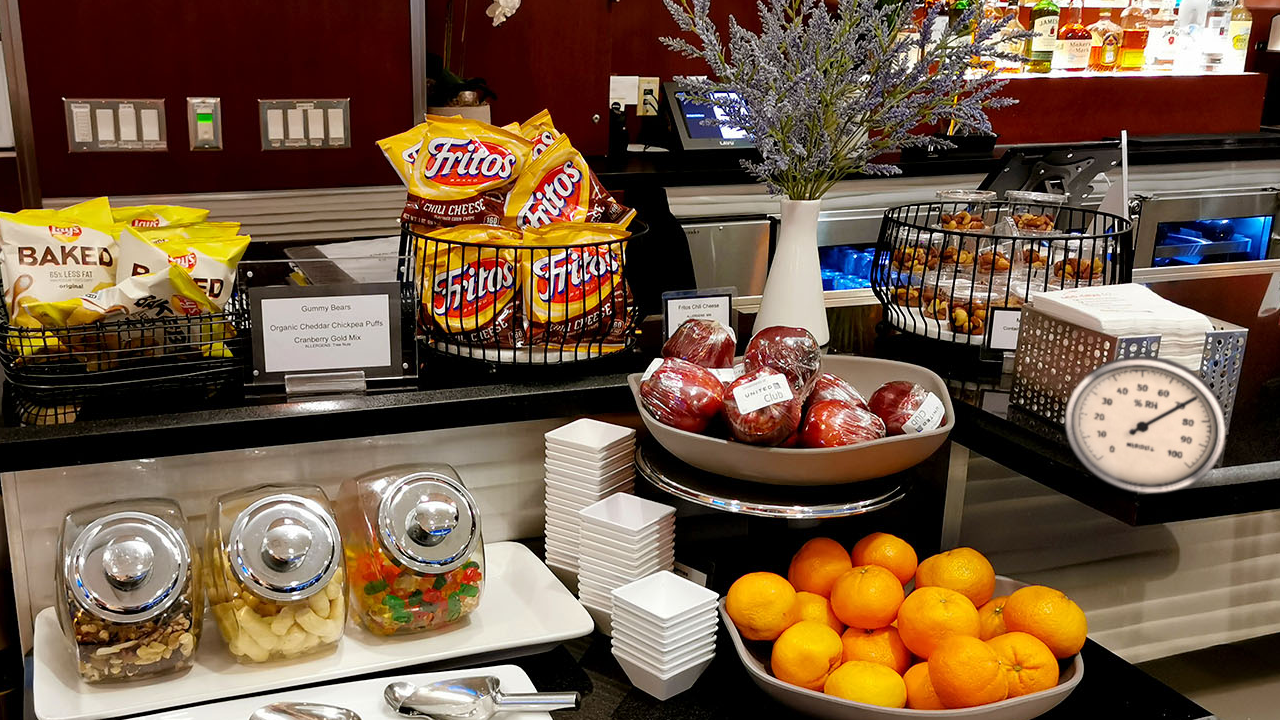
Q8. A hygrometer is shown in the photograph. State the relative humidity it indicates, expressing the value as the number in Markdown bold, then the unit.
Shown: **70** %
